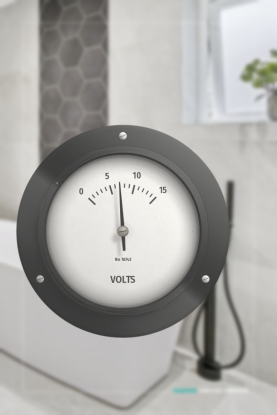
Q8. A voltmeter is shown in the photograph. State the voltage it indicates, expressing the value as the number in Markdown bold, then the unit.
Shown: **7** V
